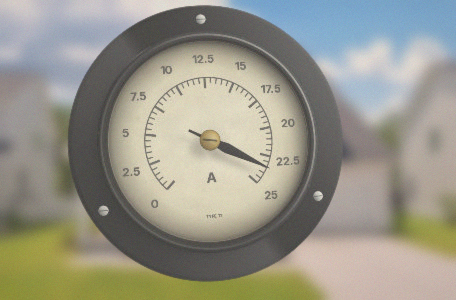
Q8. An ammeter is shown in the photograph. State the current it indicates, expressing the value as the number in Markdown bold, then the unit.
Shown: **23.5** A
